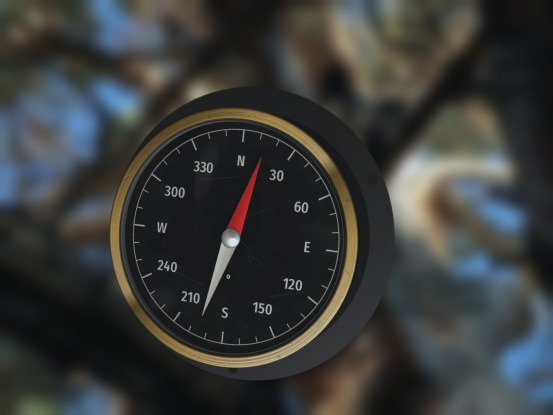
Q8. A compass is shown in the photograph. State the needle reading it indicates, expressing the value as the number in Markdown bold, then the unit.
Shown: **15** °
